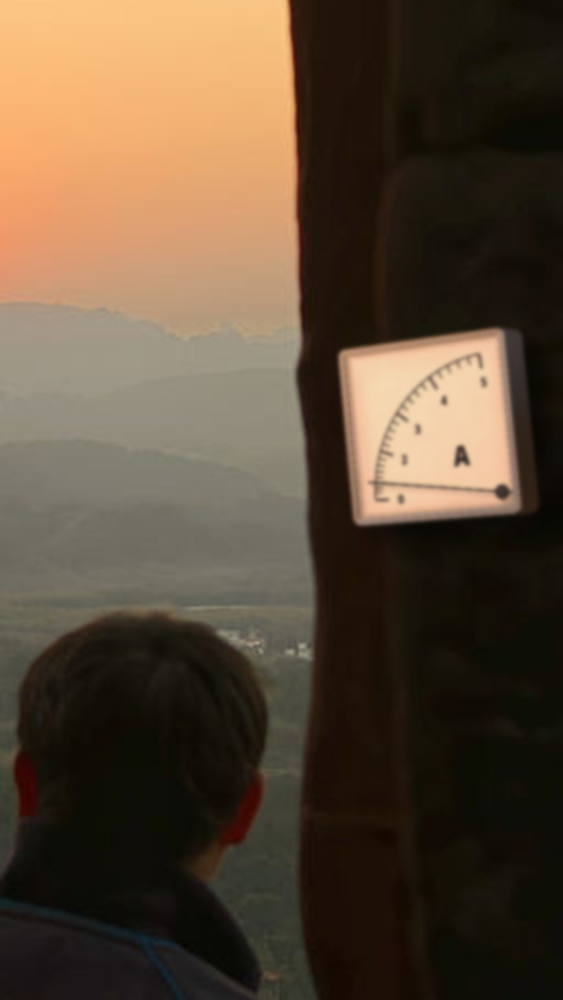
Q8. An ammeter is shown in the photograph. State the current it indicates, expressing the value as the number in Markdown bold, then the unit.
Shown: **1** A
